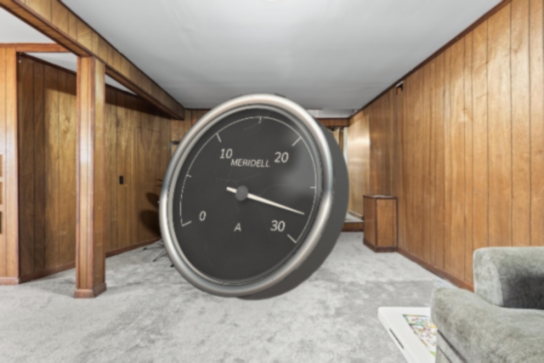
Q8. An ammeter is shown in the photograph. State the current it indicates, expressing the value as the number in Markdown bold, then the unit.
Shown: **27.5** A
